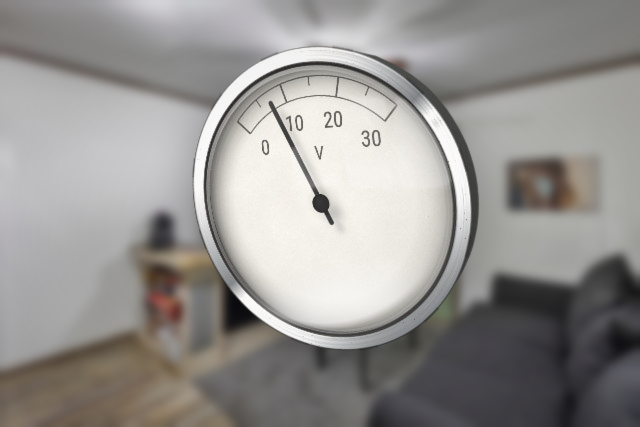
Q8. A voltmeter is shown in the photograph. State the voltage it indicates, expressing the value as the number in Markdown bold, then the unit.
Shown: **7.5** V
